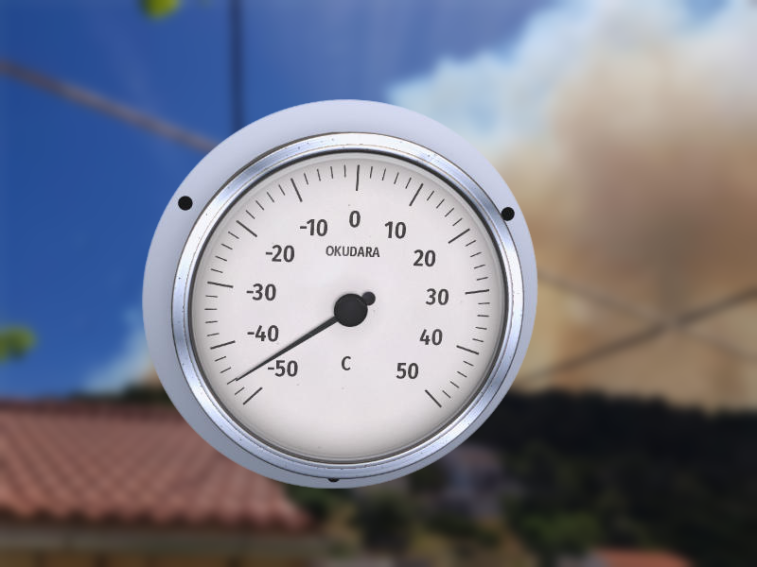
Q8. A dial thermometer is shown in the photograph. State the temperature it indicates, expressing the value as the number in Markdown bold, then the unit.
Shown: **-46** °C
